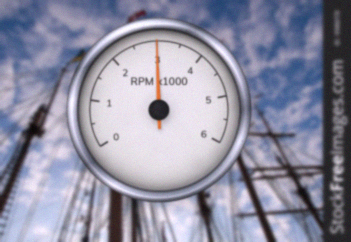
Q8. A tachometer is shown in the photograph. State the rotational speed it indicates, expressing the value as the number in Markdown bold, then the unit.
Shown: **3000** rpm
